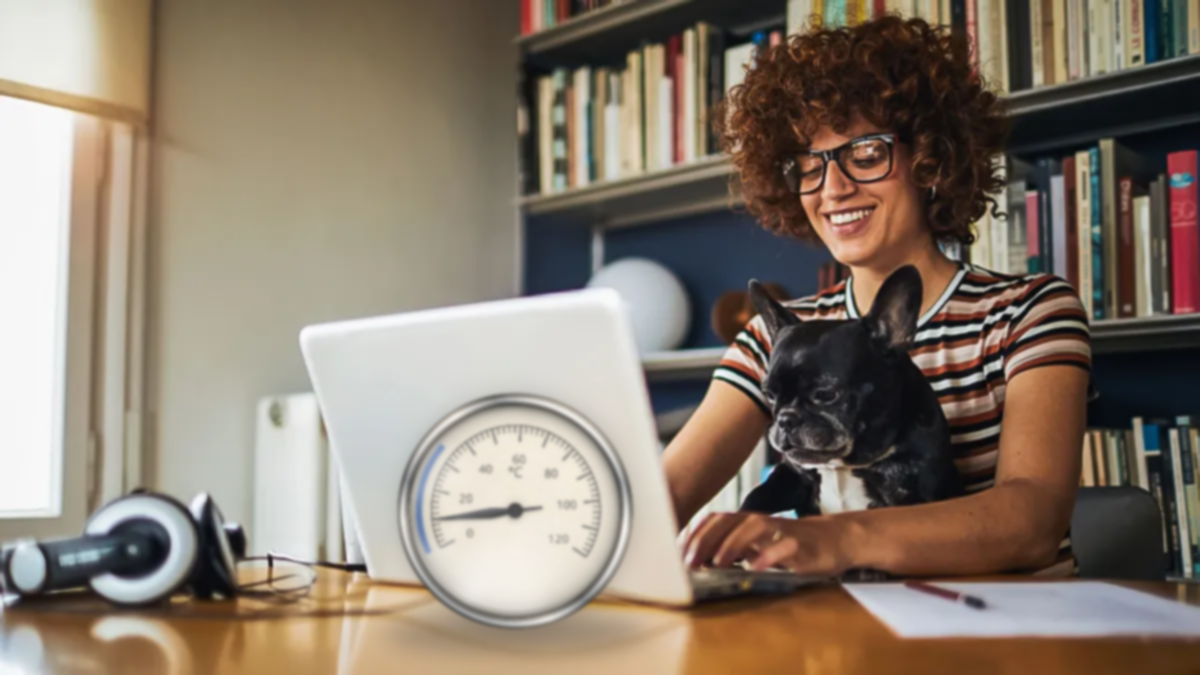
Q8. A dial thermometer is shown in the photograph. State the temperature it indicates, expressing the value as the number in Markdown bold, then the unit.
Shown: **10** °C
